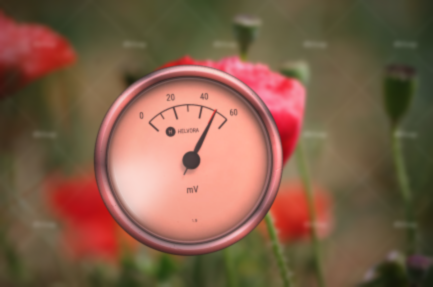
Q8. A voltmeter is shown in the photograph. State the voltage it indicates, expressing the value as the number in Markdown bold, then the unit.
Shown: **50** mV
